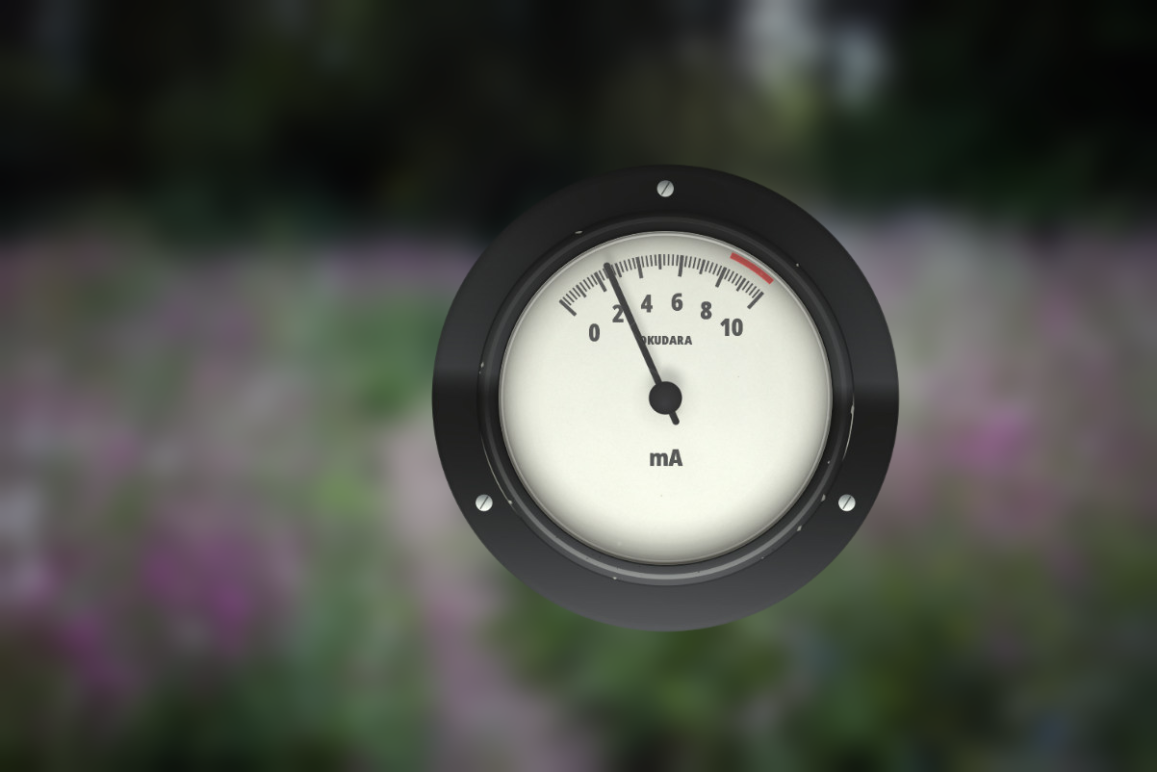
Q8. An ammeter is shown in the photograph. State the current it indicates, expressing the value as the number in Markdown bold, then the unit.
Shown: **2.6** mA
